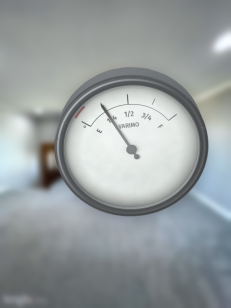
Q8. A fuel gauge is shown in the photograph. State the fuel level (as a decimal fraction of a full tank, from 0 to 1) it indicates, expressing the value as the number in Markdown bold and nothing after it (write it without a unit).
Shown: **0.25**
